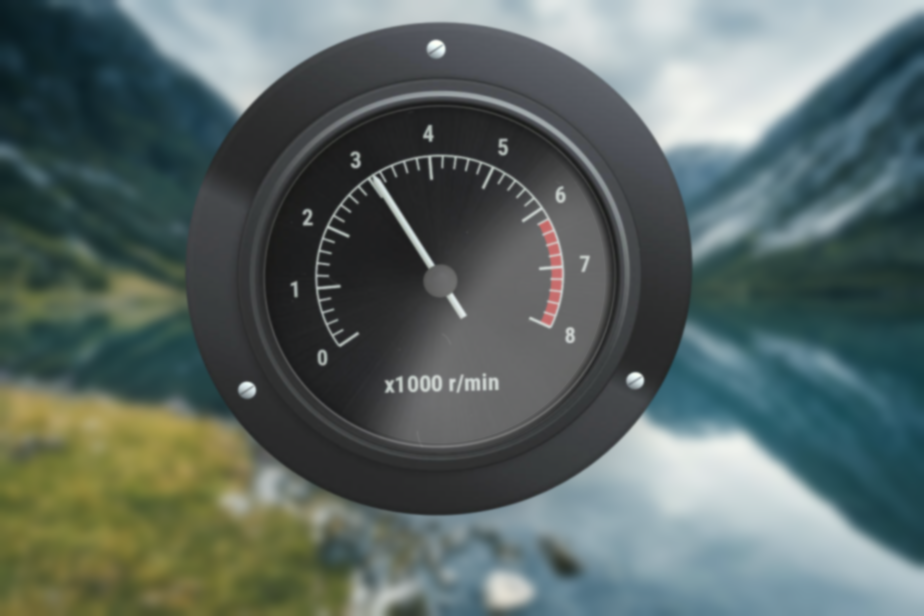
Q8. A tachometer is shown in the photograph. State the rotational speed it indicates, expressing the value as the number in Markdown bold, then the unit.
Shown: **3100** rpm
